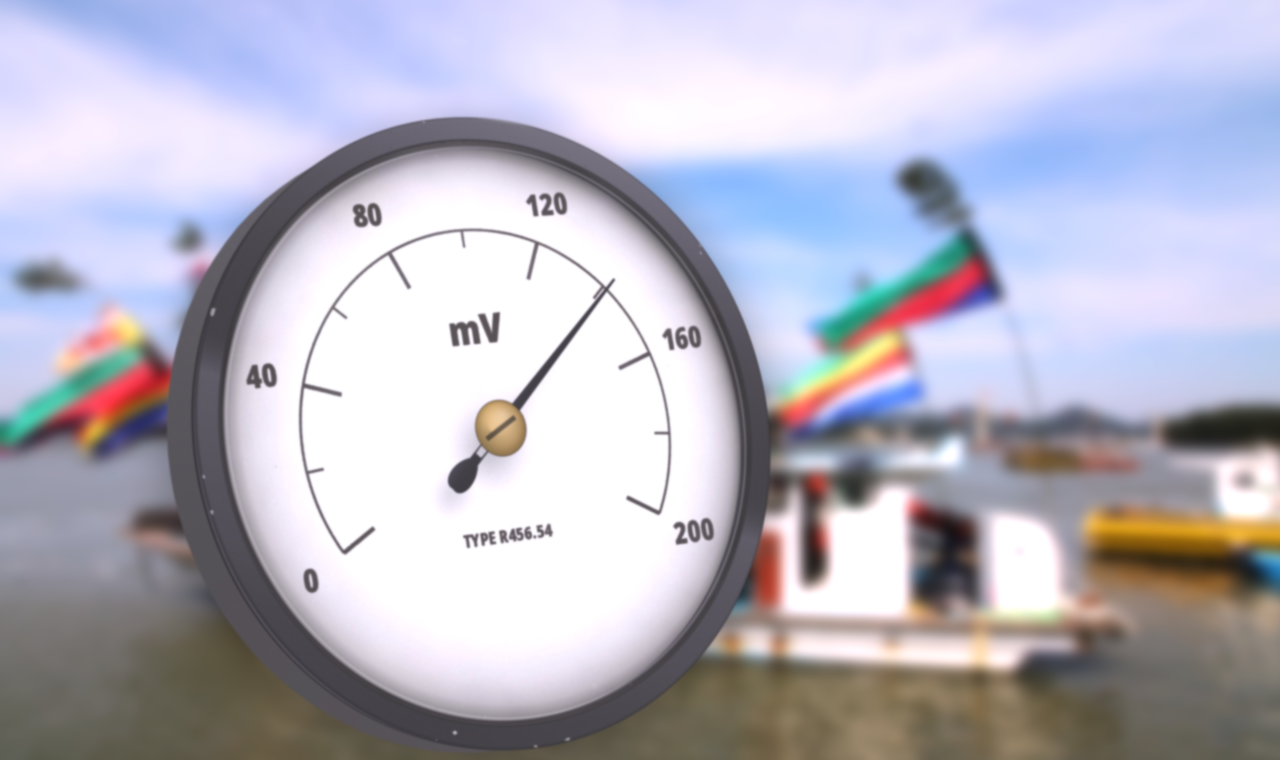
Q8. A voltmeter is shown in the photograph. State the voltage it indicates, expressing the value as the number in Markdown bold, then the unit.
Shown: **140** mV
